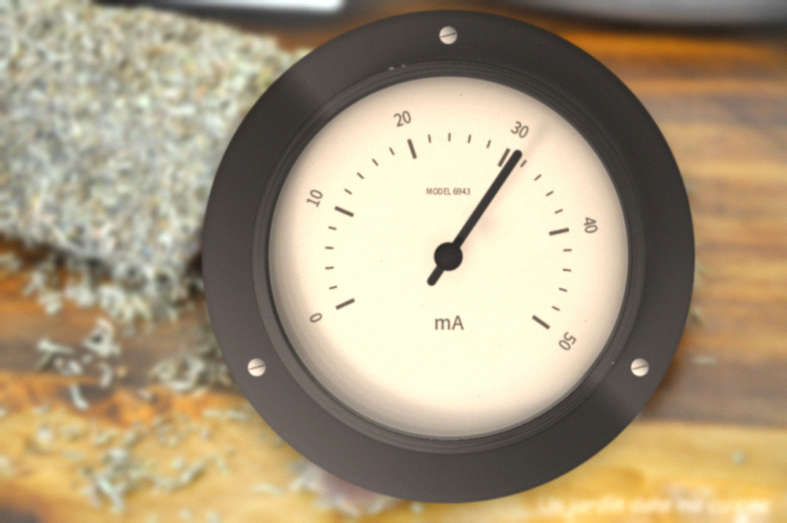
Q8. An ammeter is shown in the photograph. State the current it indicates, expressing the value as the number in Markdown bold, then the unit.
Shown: **31** mA
